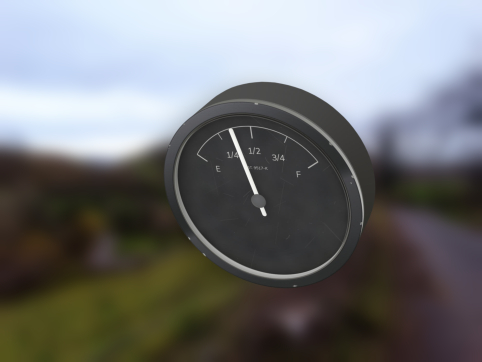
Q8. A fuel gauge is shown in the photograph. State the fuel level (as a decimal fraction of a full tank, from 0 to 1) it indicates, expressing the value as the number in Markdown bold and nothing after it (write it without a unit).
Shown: **0.375**
